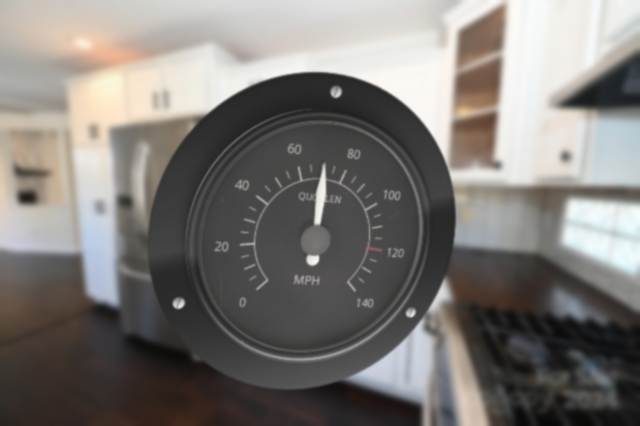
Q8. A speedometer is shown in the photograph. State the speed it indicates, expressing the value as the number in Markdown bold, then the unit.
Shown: **70** mph
